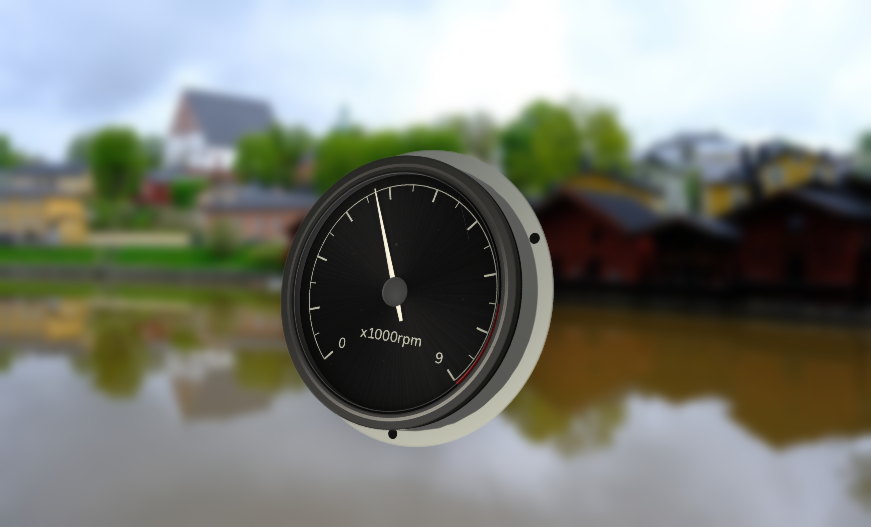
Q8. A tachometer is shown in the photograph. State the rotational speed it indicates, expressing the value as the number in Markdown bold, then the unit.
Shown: **3750** rpm
